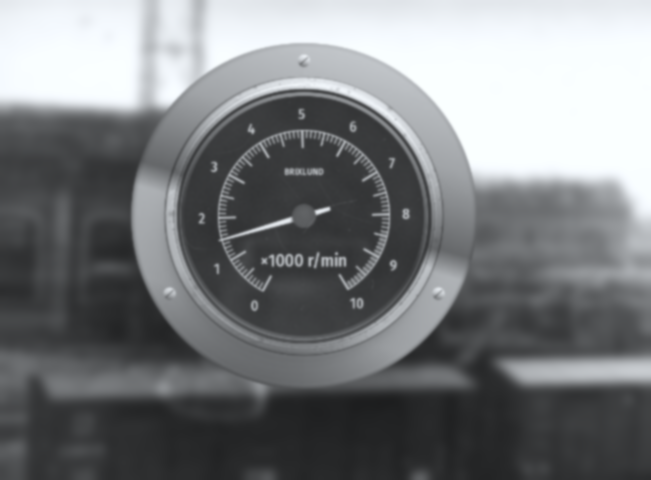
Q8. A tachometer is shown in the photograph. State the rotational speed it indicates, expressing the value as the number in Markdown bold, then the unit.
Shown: **1500** rpm
